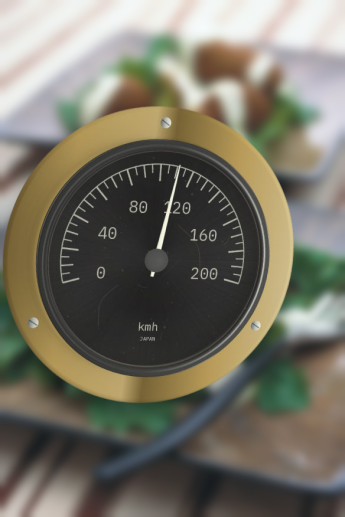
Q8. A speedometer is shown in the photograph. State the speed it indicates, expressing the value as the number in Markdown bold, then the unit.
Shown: **110** km/h
